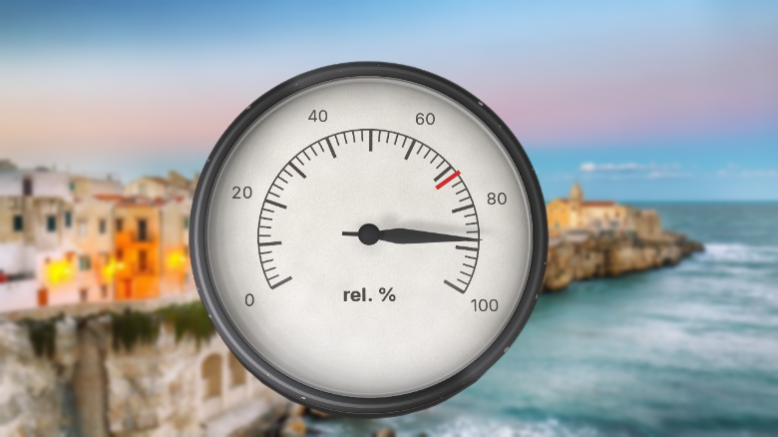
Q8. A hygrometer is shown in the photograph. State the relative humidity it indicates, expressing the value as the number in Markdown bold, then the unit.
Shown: **88** %
